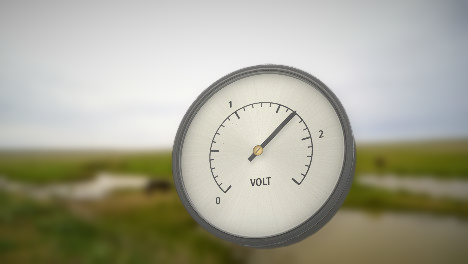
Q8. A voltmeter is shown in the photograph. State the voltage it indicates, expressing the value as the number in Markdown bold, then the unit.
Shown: **1.7** V
